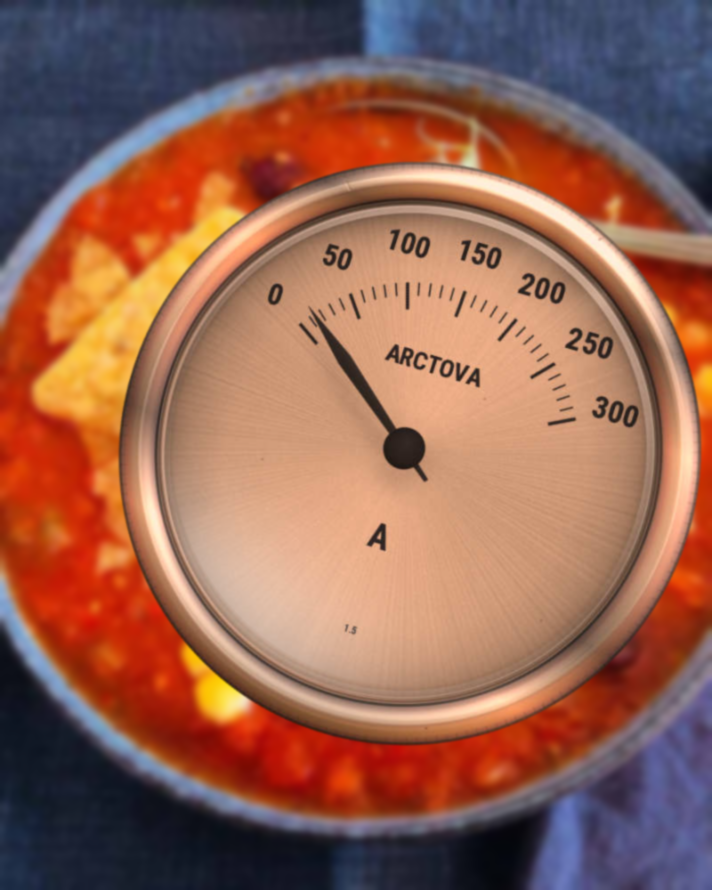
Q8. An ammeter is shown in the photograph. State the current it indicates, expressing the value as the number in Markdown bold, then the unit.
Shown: **15** A
